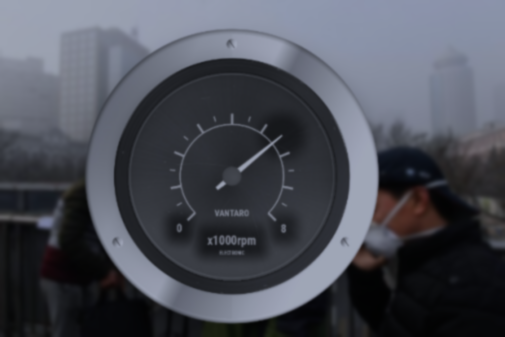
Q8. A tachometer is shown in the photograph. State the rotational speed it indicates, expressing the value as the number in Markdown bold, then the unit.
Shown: **5500** rpm
